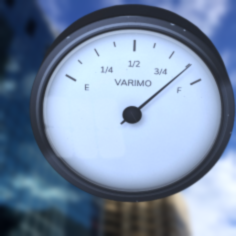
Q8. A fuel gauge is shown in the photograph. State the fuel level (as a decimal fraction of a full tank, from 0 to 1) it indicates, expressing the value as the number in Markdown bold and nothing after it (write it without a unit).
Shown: **0.875**
